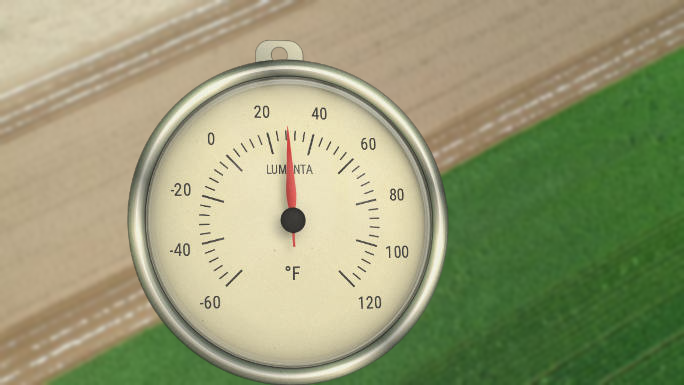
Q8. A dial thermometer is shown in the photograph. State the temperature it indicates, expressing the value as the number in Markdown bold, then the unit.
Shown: **28** °F
